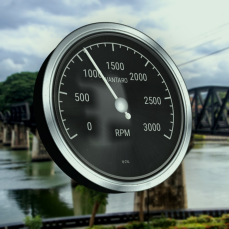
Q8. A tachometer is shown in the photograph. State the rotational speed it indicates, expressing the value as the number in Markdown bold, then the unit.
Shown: **1100** rpm
